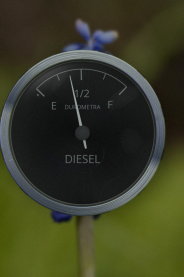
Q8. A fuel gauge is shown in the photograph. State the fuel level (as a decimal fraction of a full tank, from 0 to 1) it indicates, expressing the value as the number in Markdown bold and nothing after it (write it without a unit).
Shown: **0.375**
